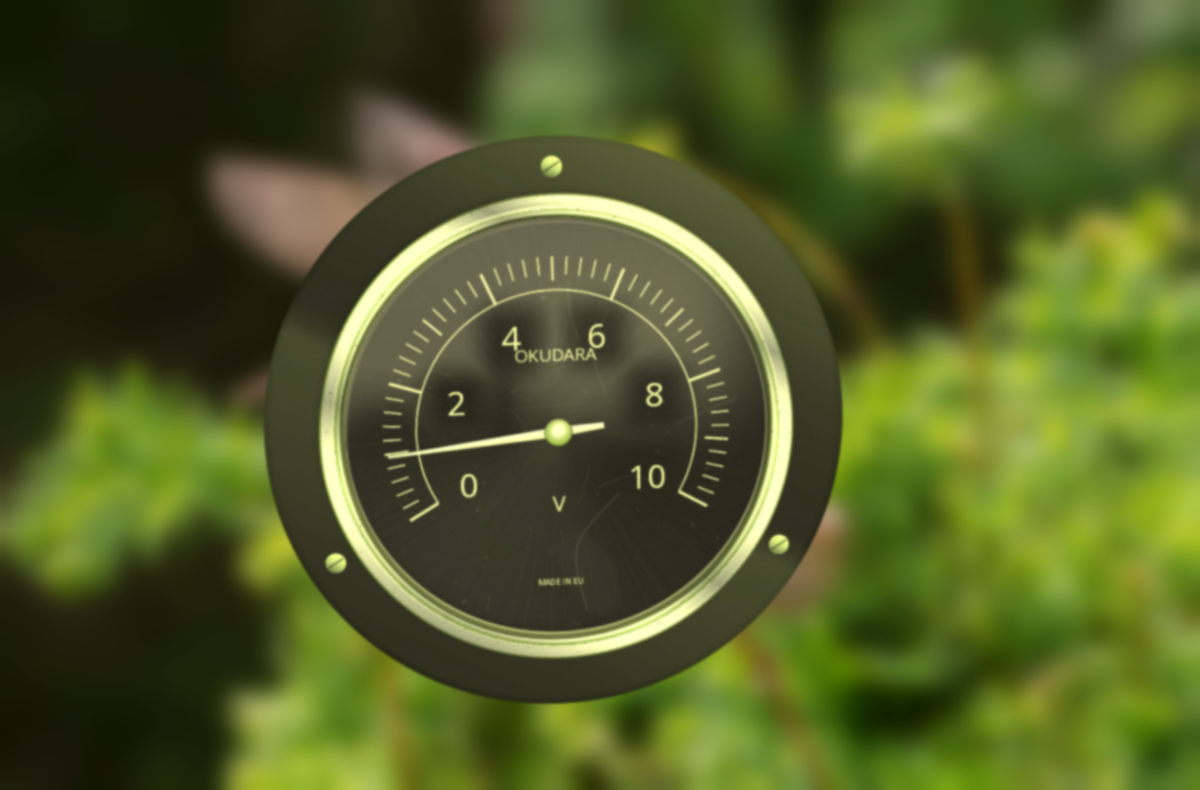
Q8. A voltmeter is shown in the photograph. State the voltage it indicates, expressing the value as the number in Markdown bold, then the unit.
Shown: **1** V
